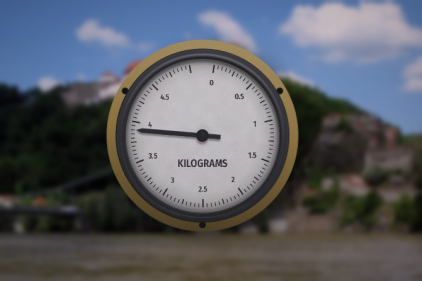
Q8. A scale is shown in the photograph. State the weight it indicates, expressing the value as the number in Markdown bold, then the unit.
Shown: **3.9** kg
